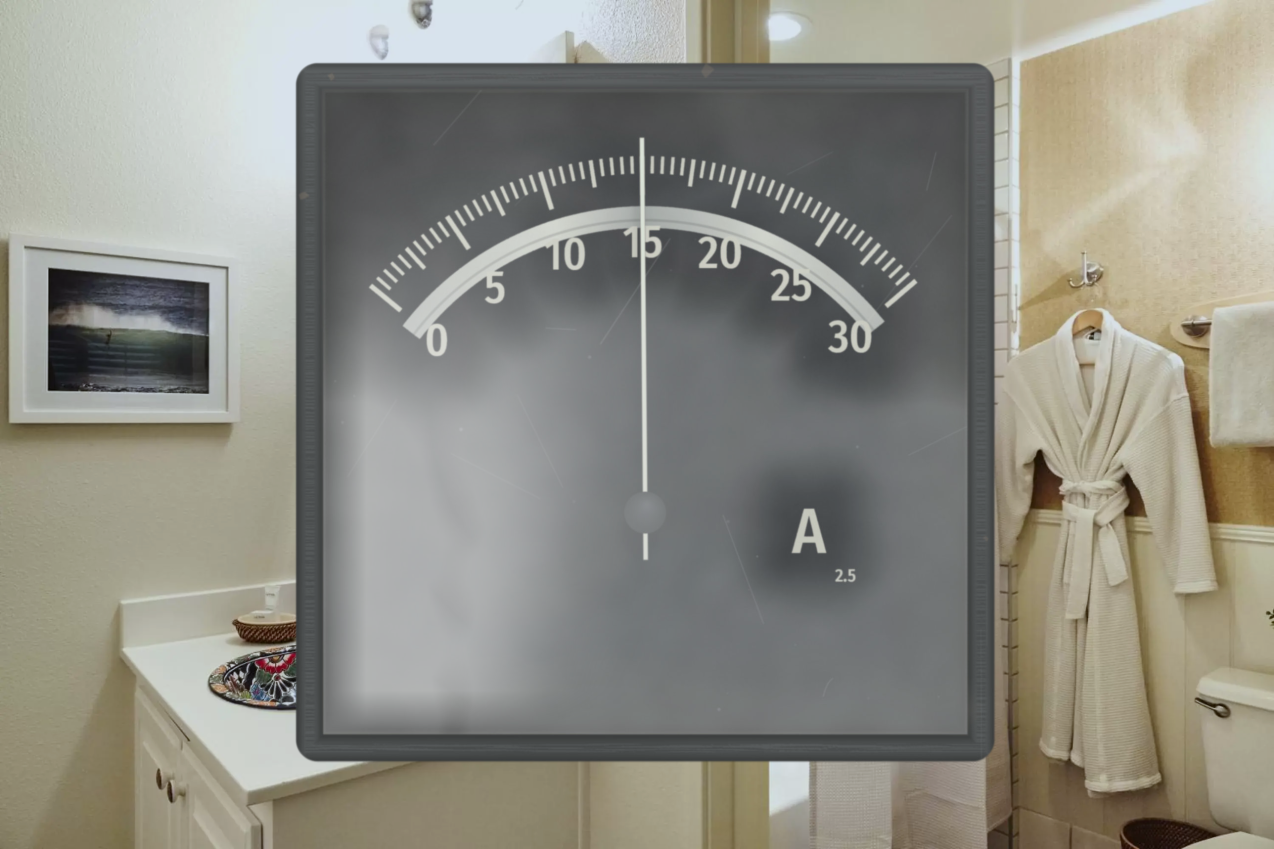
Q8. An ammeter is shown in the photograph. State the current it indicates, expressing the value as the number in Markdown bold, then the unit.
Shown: **15** A
